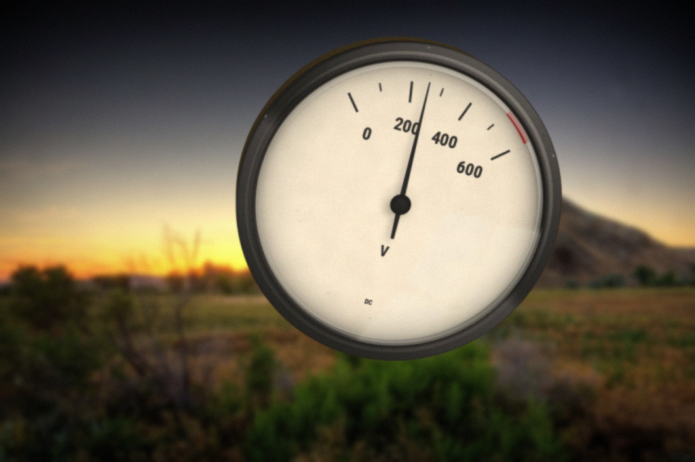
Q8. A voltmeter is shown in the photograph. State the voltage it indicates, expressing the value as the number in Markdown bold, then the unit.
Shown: **250** V
